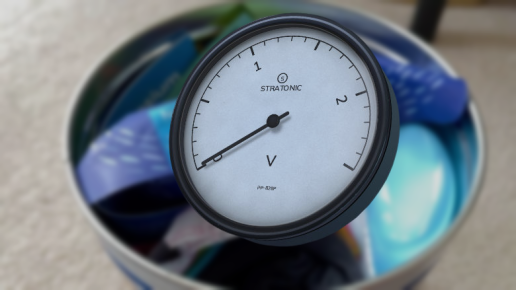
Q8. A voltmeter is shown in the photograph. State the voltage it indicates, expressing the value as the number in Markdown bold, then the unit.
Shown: **0** V
